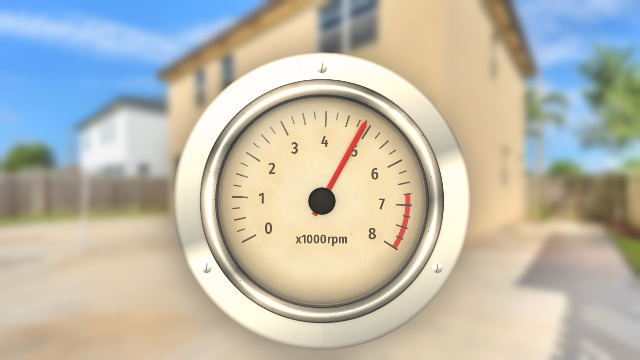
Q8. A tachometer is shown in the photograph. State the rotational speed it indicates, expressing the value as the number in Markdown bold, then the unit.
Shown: **4875** rpm
